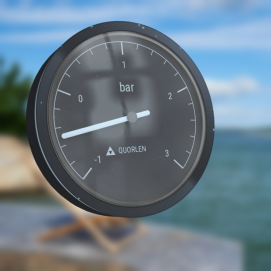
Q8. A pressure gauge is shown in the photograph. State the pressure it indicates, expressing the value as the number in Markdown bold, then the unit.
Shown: **-0.5** bar
